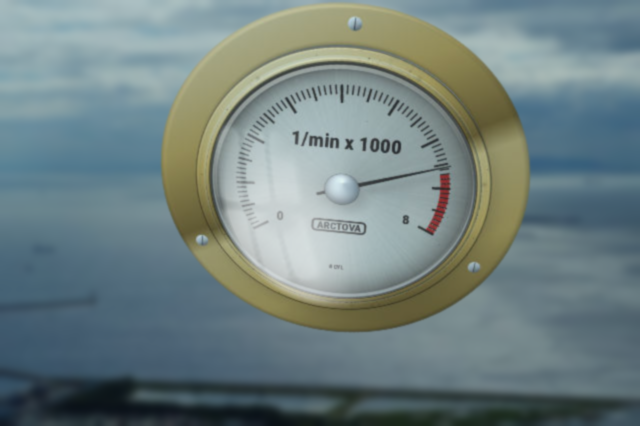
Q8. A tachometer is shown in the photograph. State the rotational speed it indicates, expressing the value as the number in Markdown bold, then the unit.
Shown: **6500** rpm
